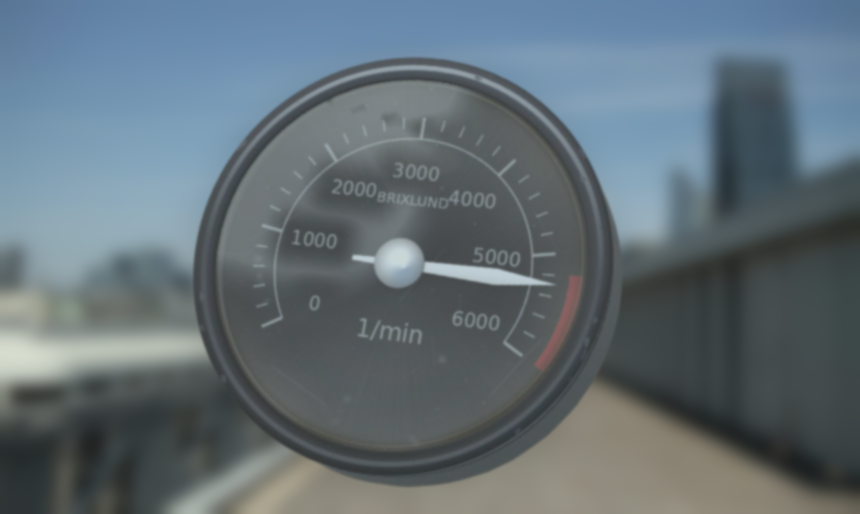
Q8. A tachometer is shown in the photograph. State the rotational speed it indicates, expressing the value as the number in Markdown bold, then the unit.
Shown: **5300** rpm
